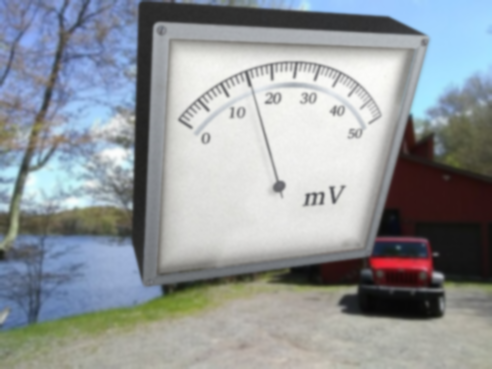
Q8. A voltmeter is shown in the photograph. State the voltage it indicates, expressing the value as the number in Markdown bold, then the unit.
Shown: **15** mV
